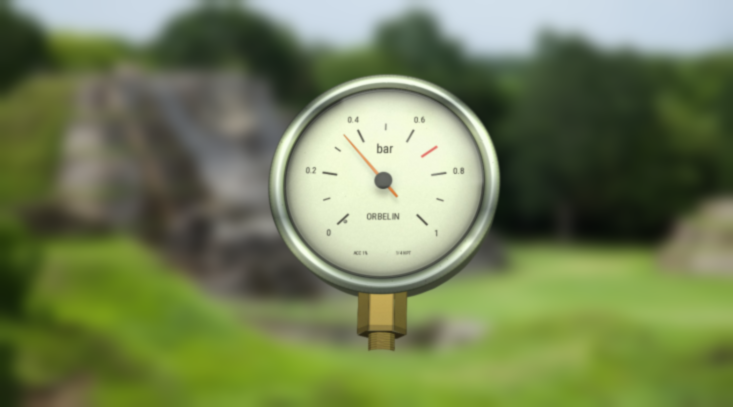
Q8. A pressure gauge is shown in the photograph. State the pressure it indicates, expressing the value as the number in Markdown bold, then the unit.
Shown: **0.35** bar
